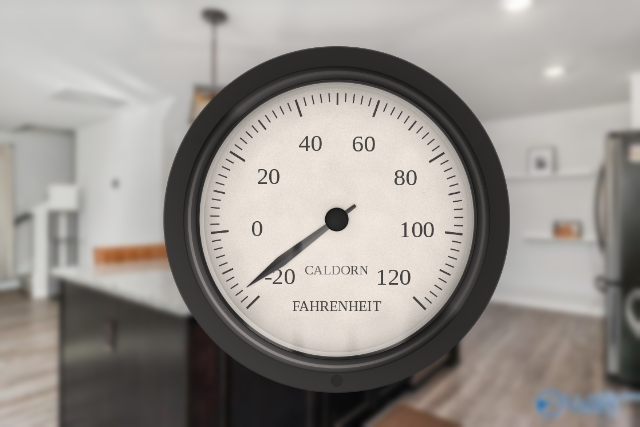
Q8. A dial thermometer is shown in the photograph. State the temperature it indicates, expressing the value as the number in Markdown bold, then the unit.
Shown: **-16** °F
